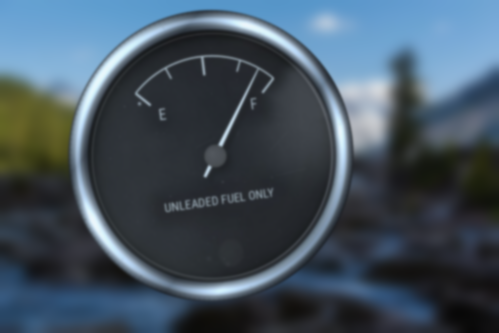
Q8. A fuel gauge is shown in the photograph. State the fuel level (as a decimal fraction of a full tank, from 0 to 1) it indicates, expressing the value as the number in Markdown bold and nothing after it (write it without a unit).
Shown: **0.875**
